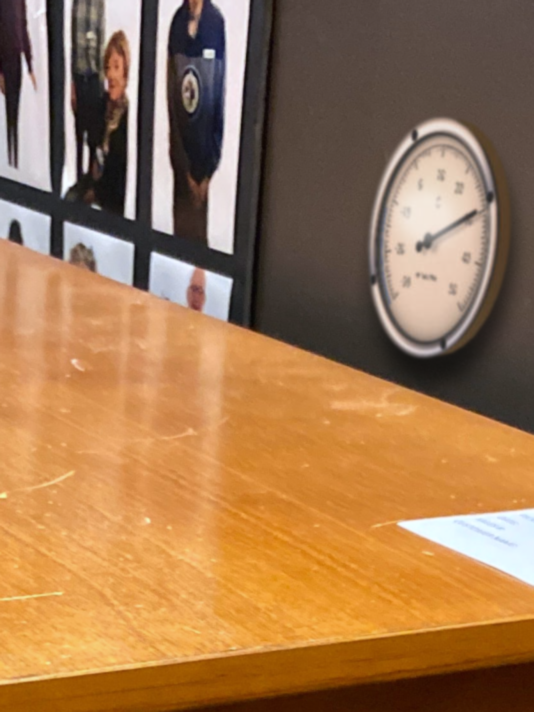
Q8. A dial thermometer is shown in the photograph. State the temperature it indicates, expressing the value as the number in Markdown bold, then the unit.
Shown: **30** °C
